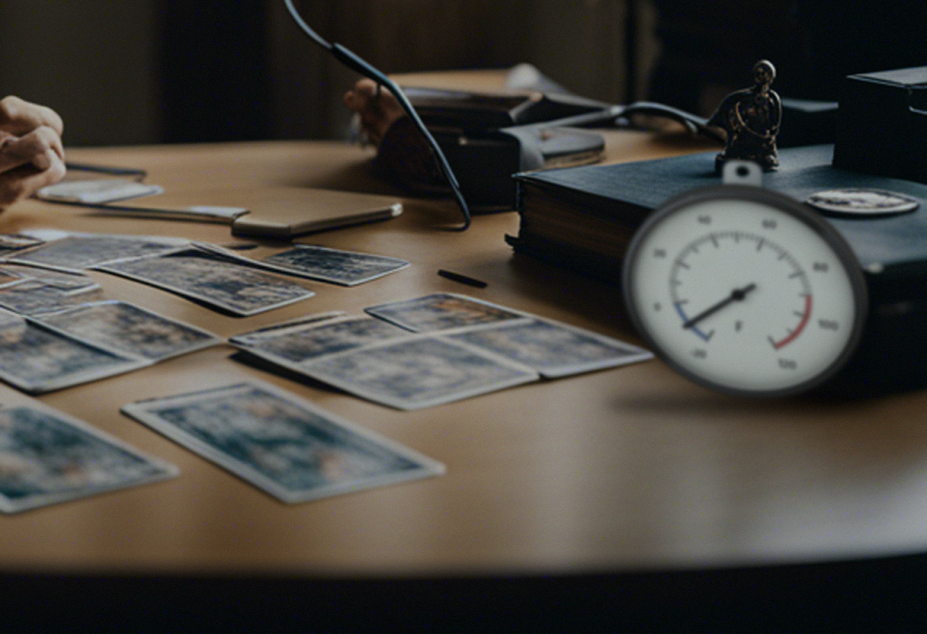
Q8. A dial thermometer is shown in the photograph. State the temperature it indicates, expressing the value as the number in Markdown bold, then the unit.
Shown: **-10** °F
